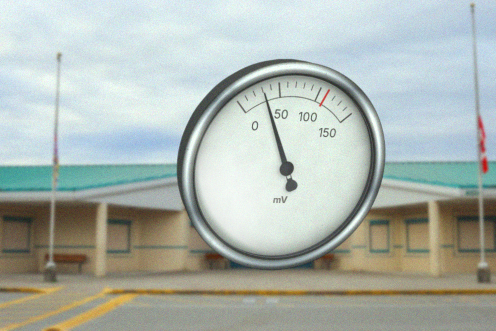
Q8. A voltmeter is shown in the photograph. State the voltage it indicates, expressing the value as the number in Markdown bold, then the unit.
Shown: **30** mV
